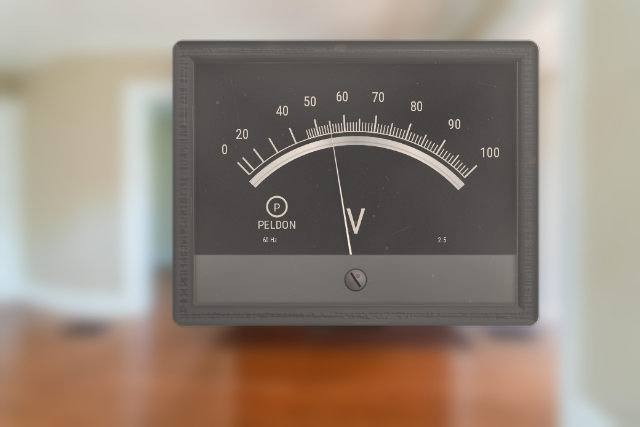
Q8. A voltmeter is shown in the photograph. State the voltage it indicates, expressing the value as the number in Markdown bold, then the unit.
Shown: **55** V
